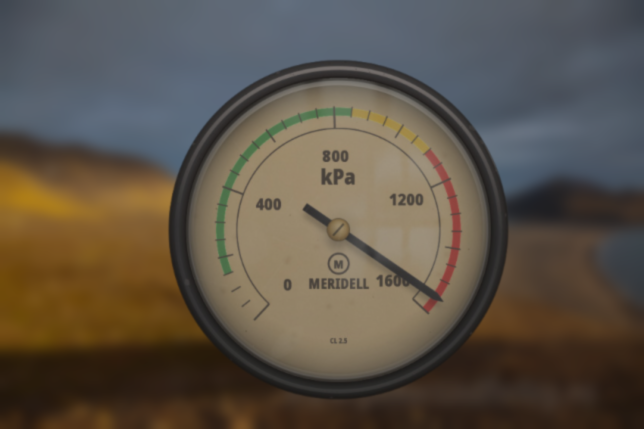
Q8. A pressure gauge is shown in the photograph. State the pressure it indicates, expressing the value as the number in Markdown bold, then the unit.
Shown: **1550** kPa
